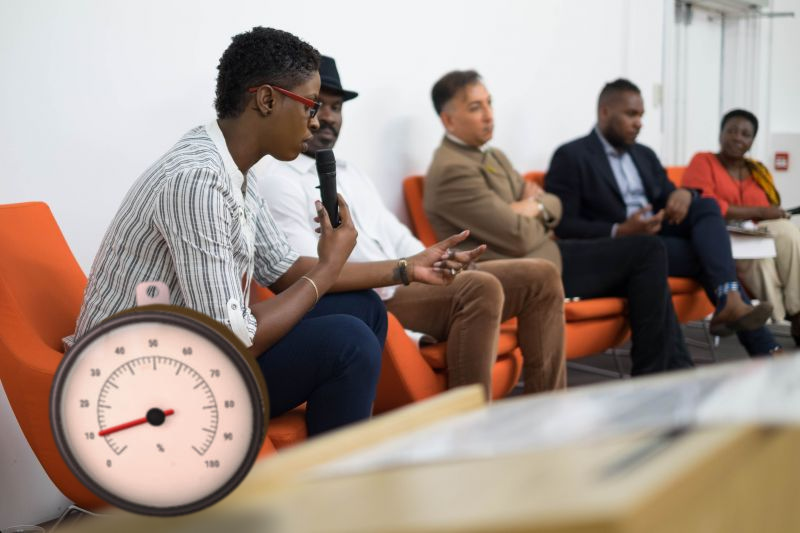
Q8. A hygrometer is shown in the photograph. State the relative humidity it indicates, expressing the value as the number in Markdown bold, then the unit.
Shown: **10** %
